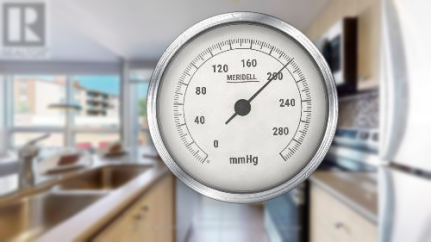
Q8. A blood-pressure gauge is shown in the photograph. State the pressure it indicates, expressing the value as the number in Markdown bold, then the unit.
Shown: **200** mmHg
